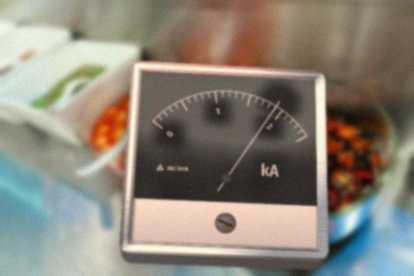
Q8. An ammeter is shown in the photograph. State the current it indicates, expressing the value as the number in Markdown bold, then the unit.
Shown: **1.9** kA
